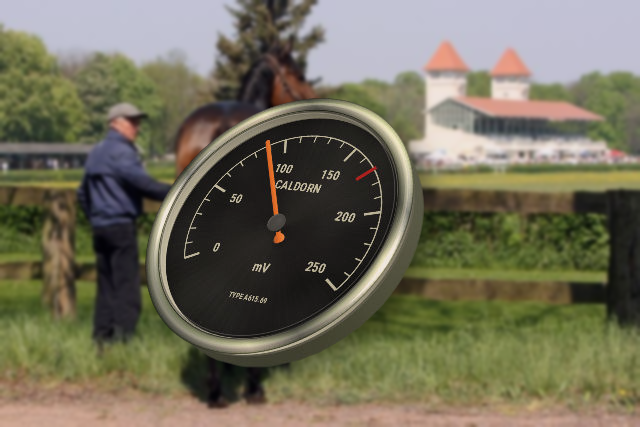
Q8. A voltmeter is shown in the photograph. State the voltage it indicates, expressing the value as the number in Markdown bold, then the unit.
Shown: **90** mV
